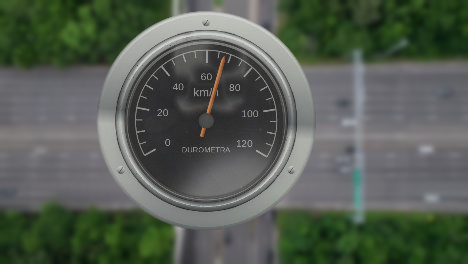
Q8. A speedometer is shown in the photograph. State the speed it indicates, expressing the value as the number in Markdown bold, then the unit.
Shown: **67.5** km/h
